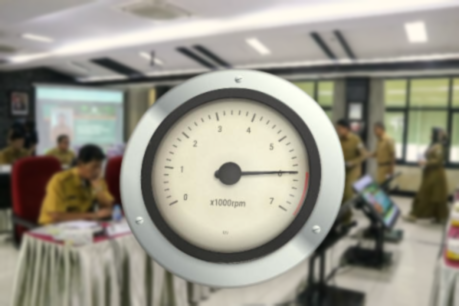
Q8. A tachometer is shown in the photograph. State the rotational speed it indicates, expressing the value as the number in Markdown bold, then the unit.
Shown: **6000** rpm
